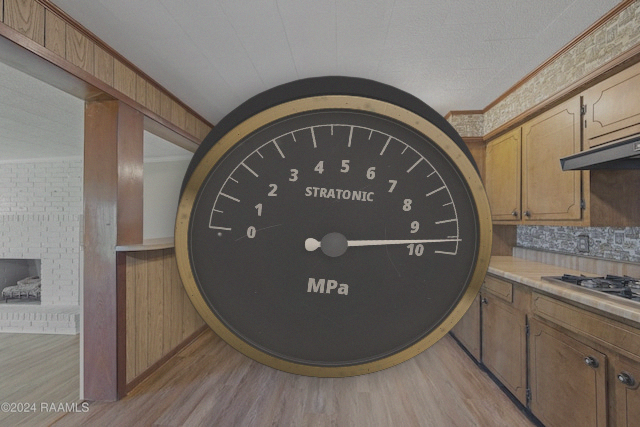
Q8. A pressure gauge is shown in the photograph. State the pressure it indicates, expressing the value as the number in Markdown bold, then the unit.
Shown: **9.5** MPa
